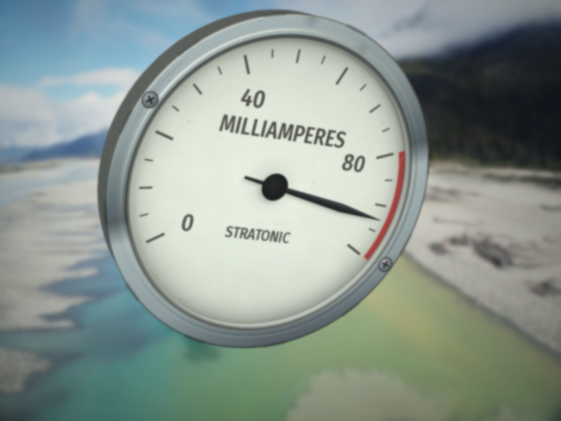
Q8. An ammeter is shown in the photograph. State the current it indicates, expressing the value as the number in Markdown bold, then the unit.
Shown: **92.5** mA
